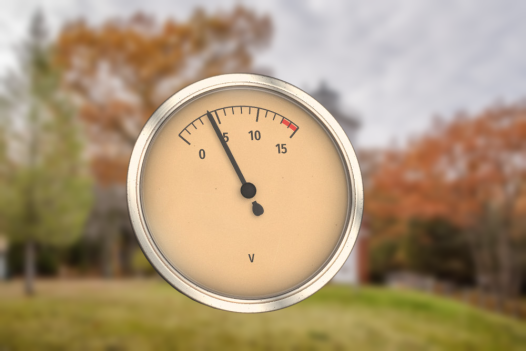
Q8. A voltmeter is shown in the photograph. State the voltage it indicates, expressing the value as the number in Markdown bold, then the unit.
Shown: **4** V
